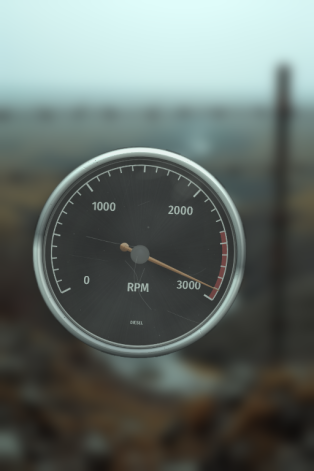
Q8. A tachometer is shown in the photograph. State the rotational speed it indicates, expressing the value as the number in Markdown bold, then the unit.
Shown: **2900** rpm
